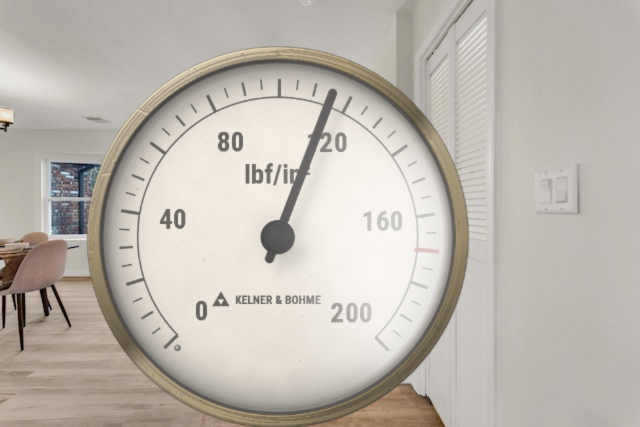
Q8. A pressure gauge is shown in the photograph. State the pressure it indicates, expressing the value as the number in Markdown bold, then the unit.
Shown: **115** psi
